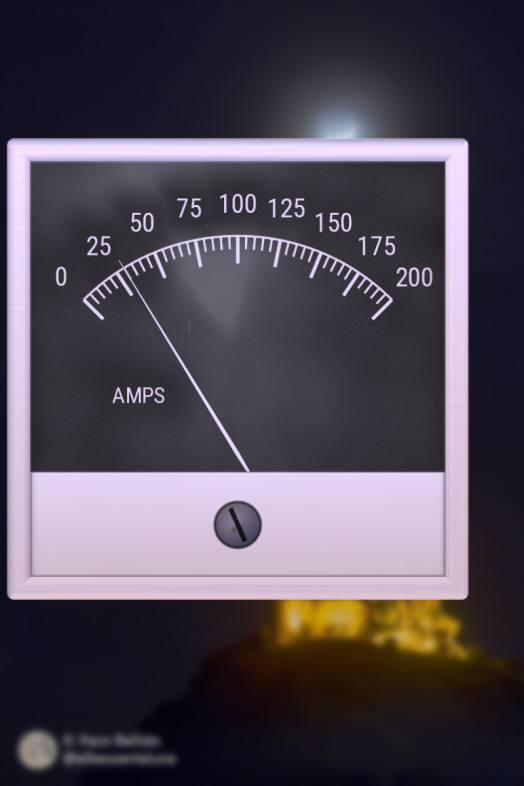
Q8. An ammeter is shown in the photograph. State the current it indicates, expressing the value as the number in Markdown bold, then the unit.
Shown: **30** A
